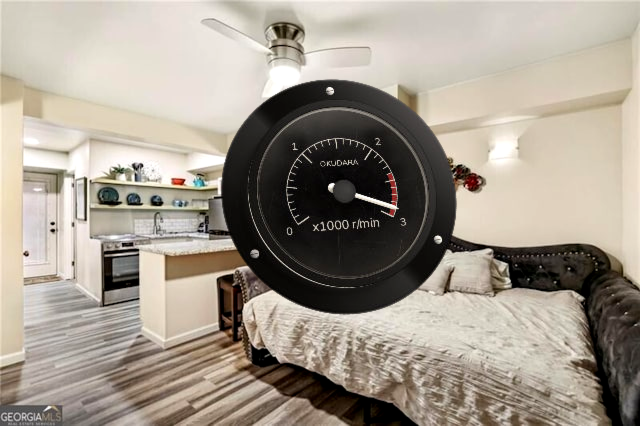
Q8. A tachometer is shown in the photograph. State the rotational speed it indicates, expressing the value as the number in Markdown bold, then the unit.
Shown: **2900** rpm
